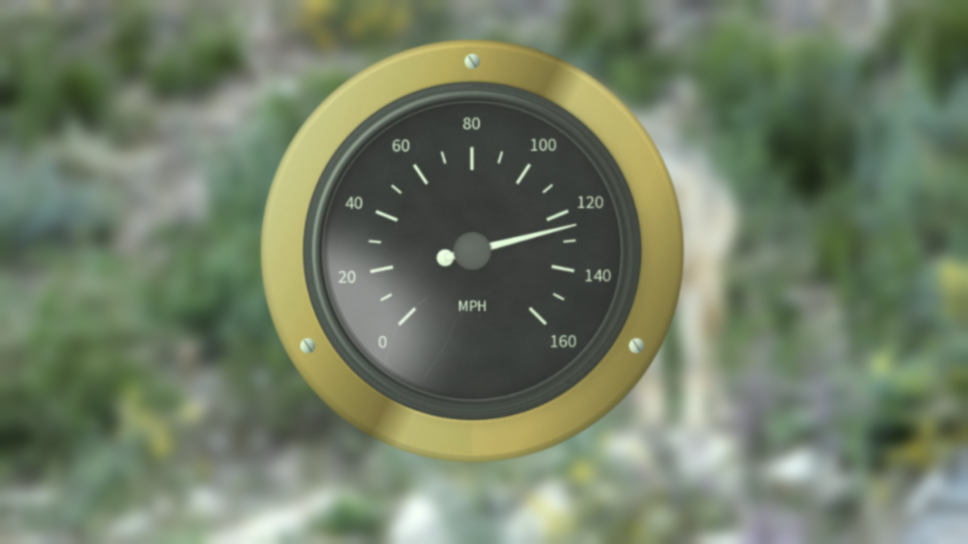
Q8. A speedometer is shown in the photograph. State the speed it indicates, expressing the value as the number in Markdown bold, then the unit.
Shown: **125** mph
